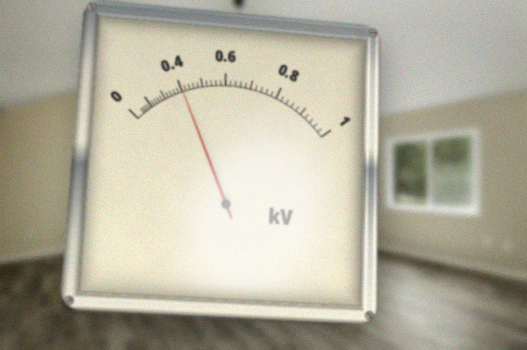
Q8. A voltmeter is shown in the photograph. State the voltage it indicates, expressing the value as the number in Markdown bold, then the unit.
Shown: **0.4** kV
